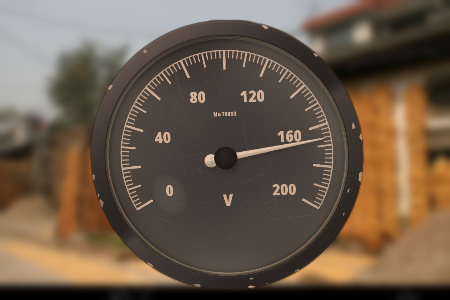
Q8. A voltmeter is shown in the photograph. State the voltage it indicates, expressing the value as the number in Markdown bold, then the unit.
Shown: **166** V
